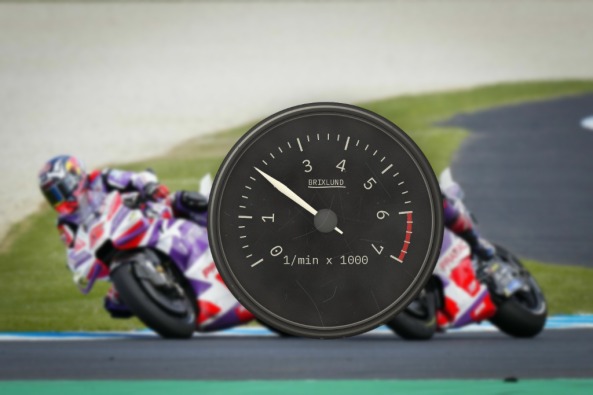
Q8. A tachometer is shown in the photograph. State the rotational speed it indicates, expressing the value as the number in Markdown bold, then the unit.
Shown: **2000** rpm
